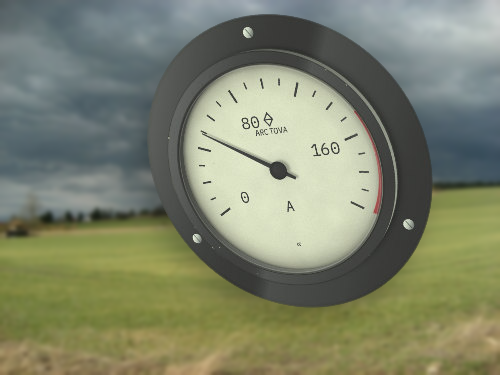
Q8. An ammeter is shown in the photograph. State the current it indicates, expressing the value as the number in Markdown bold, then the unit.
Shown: **50** A
